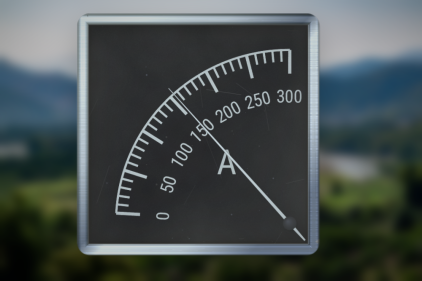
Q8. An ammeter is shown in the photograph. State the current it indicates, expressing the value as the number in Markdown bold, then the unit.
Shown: **155** A
